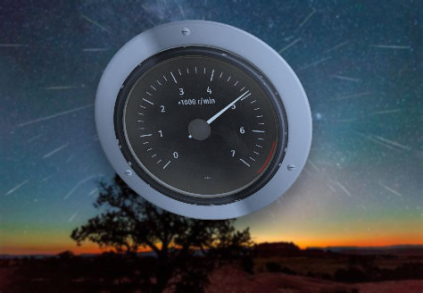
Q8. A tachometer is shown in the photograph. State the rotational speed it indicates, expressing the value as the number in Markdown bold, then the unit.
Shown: **4900** rpm
